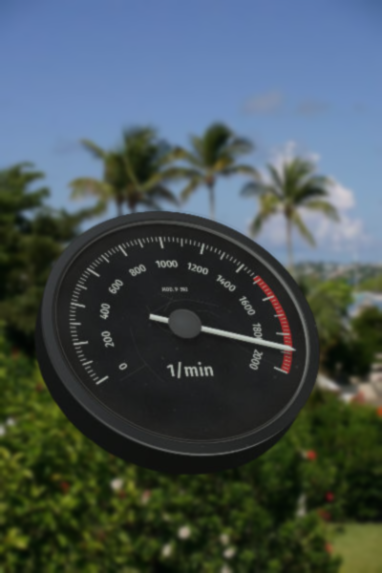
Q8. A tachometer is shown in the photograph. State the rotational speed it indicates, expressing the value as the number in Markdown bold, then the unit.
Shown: **1900** rpm
